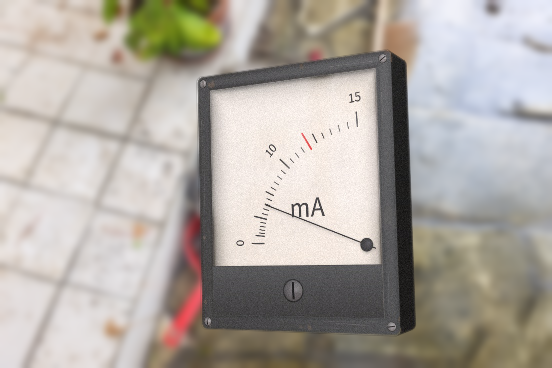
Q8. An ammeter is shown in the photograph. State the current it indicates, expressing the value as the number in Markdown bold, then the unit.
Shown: **6.5** mA
